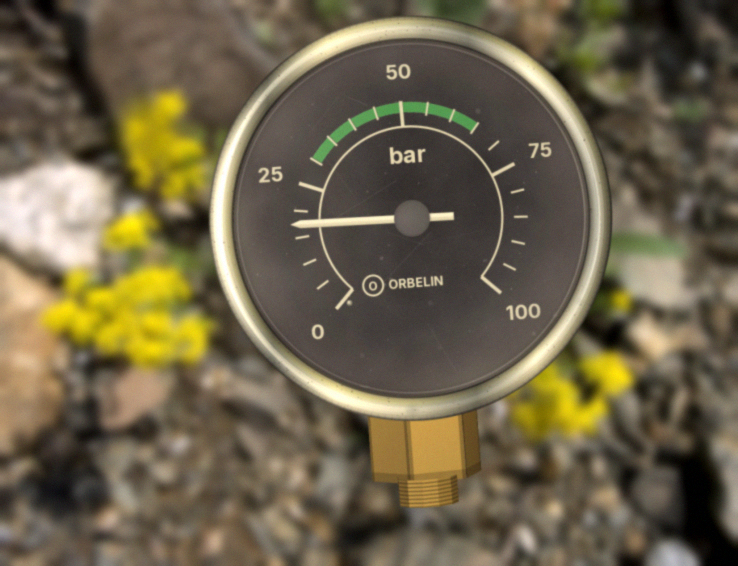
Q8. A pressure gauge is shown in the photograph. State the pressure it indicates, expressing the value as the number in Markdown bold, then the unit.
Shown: **17.5** bar
